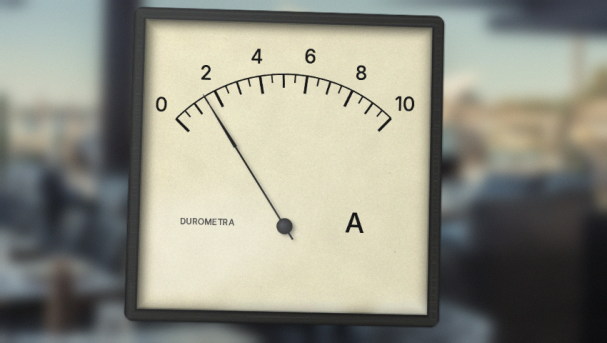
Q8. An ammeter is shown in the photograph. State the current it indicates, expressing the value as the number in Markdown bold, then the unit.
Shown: **1.5** A
